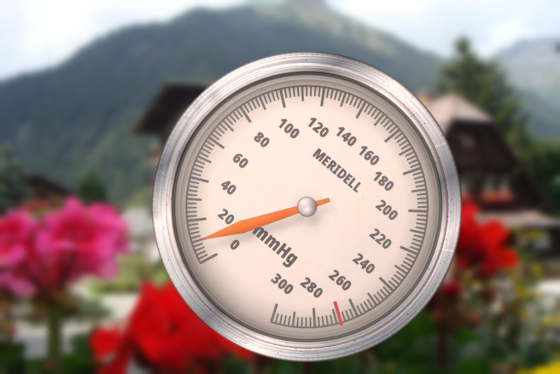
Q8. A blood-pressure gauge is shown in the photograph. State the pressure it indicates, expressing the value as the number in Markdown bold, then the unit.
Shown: **10** mmHg
